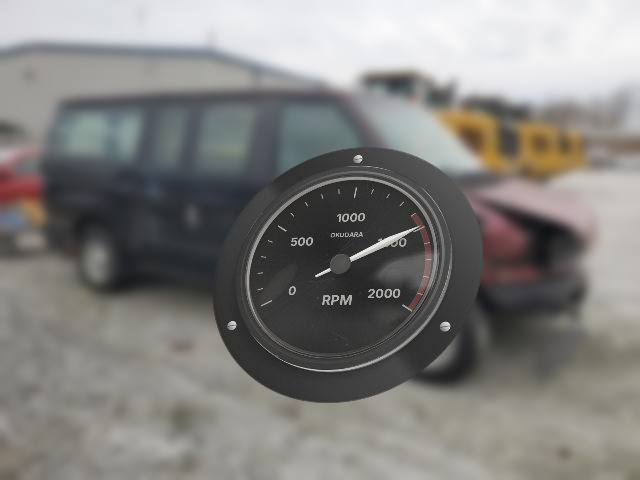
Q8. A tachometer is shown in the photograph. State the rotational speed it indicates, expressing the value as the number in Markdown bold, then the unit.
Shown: **1500** rpm
